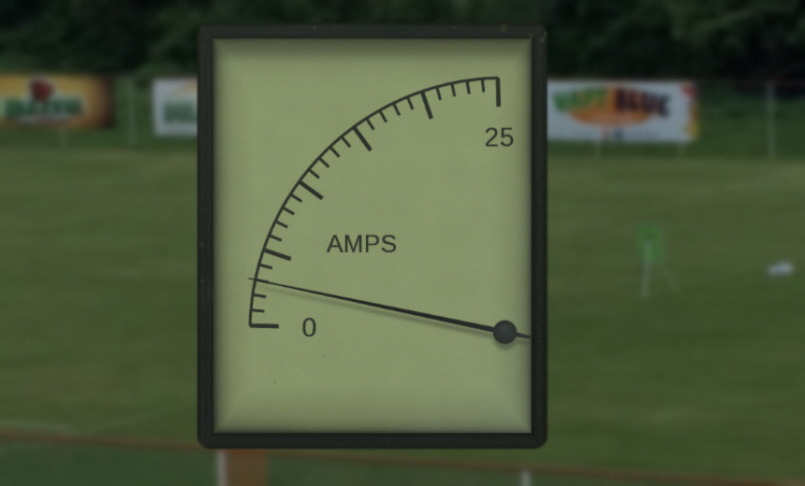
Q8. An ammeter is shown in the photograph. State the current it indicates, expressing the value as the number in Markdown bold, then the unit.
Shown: **3** A
